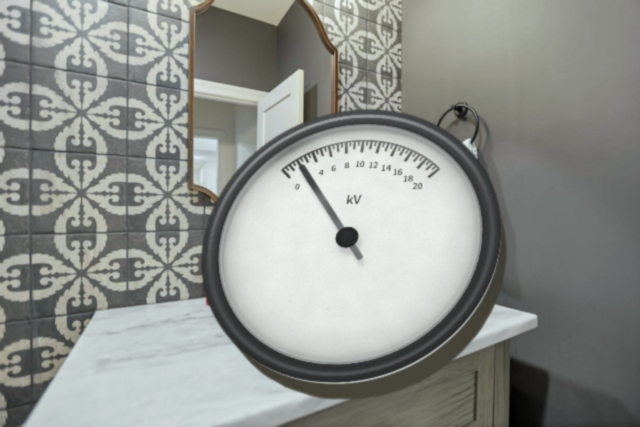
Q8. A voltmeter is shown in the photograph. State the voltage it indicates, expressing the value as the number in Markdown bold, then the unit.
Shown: **2** kV
